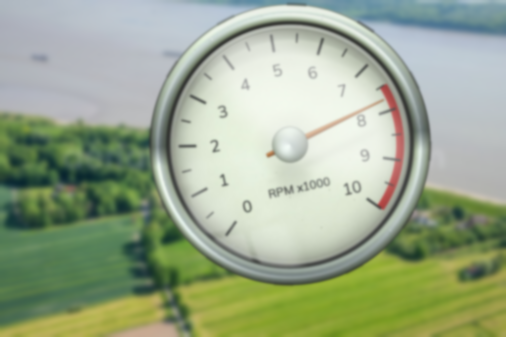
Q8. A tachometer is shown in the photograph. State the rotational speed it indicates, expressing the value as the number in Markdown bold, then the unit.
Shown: **7750** rpm
